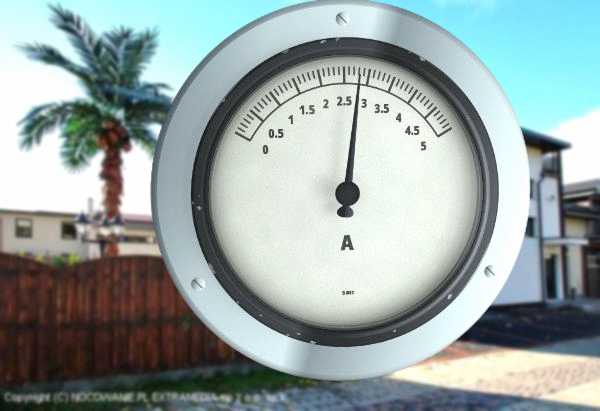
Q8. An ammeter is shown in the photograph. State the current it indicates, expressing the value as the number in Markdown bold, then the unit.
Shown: **2.8** A
